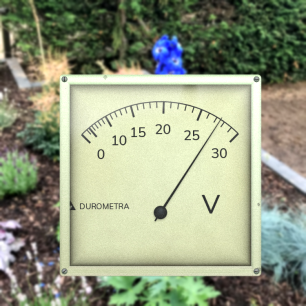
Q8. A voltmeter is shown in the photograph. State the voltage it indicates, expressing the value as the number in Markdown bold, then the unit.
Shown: **27.5** V
